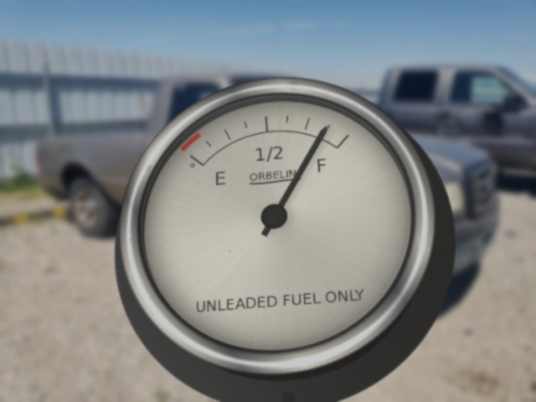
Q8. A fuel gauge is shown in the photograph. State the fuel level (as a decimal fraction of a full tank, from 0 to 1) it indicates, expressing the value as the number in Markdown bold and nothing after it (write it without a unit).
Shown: **0.875**
